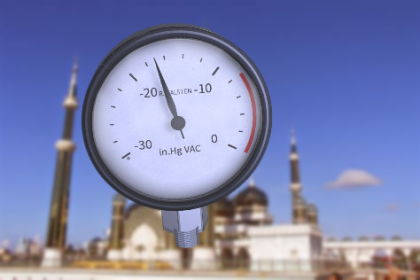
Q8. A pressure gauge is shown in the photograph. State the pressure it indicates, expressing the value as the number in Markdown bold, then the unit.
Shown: **-17** inHg
